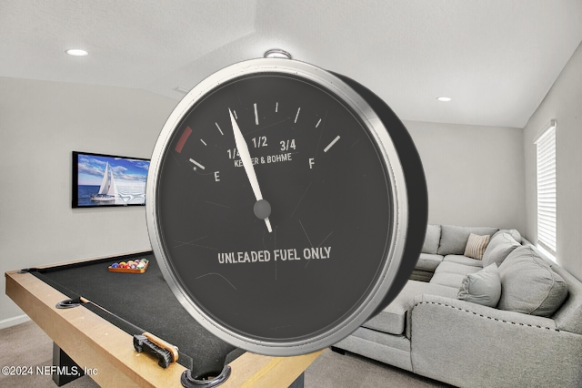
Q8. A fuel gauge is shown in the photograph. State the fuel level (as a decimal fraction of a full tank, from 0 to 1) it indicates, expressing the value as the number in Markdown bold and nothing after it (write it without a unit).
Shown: **0.375**
